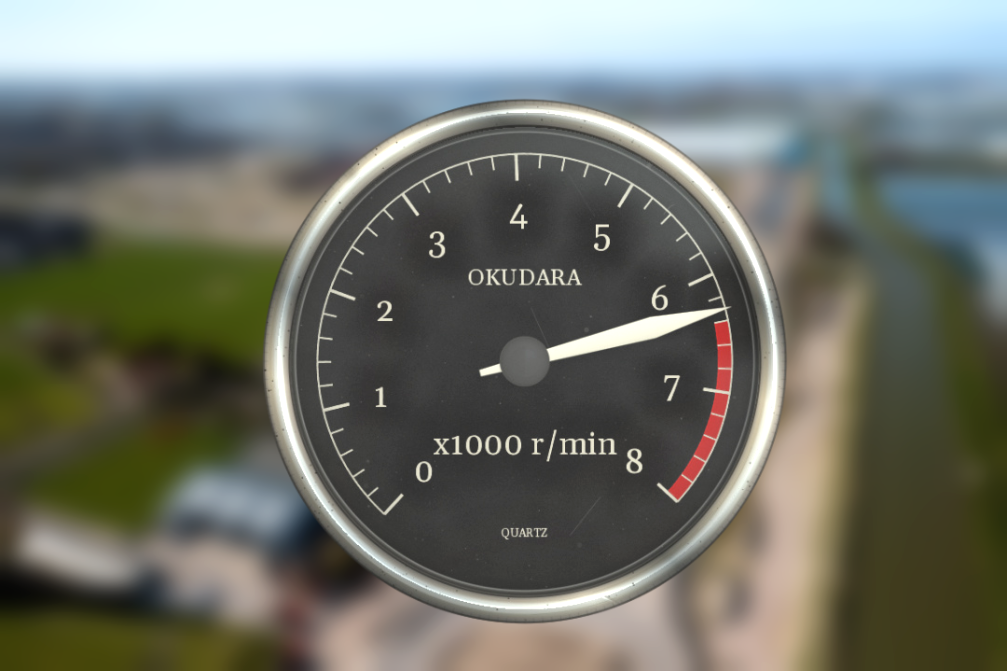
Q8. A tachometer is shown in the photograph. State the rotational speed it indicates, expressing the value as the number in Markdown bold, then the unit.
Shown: **6300** rpm
